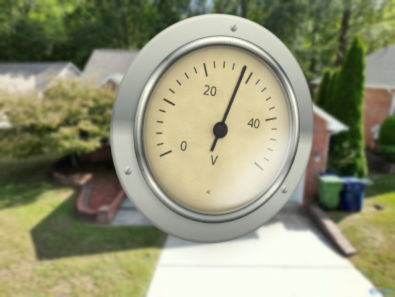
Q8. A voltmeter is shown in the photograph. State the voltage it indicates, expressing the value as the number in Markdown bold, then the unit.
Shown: **28** V
